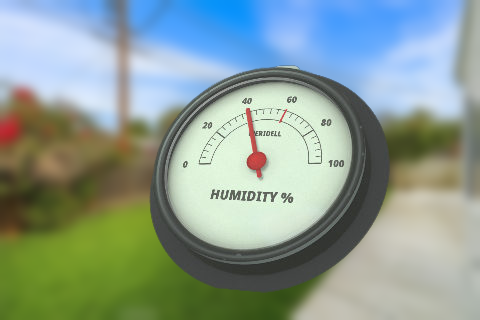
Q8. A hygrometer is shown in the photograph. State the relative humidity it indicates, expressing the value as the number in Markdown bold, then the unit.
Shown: **40** %
